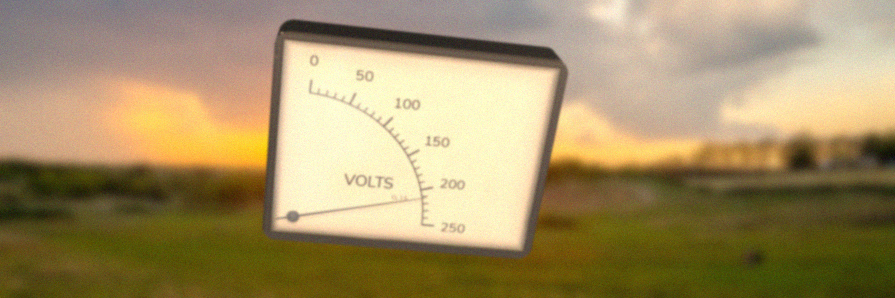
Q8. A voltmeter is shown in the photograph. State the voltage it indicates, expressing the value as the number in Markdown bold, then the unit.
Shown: **210** V
